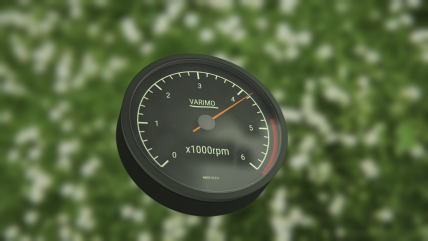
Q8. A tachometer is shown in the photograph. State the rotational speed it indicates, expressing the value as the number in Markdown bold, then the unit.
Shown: **4200** rpm
